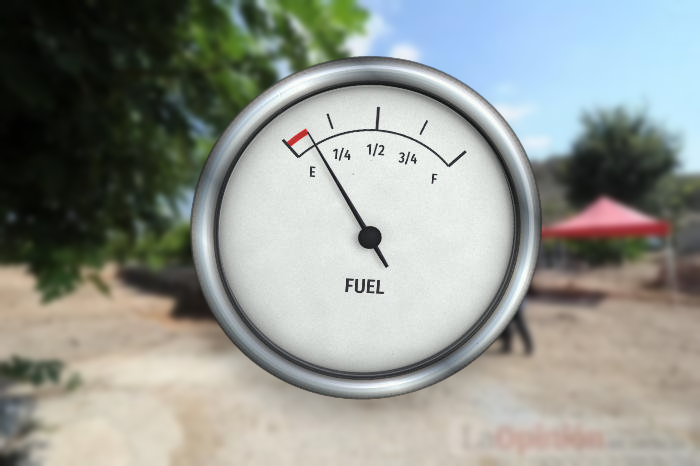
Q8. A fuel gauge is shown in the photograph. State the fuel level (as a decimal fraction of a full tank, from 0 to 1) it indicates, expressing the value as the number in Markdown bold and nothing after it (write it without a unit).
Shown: **0.125**
